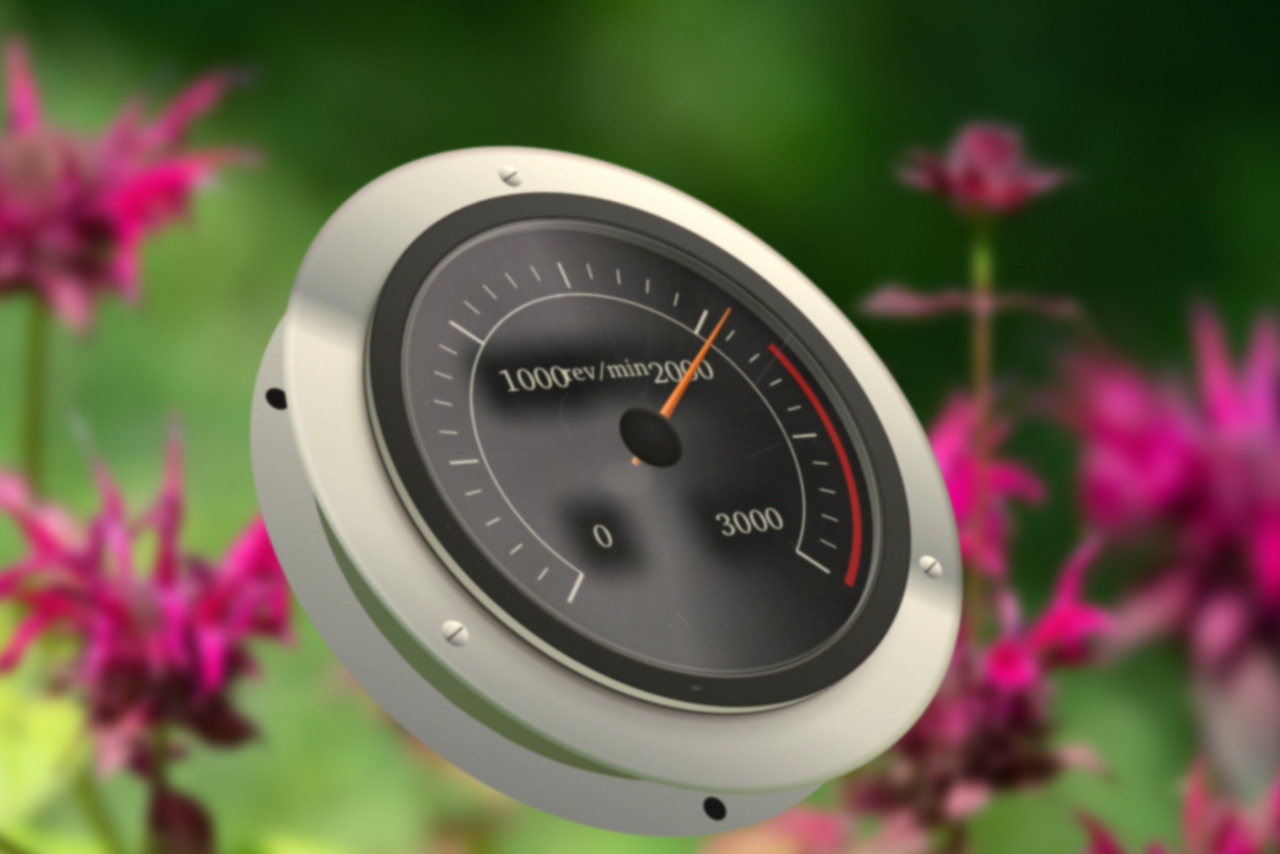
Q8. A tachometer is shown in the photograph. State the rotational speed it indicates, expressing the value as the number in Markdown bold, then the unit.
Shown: **2050** rpm
